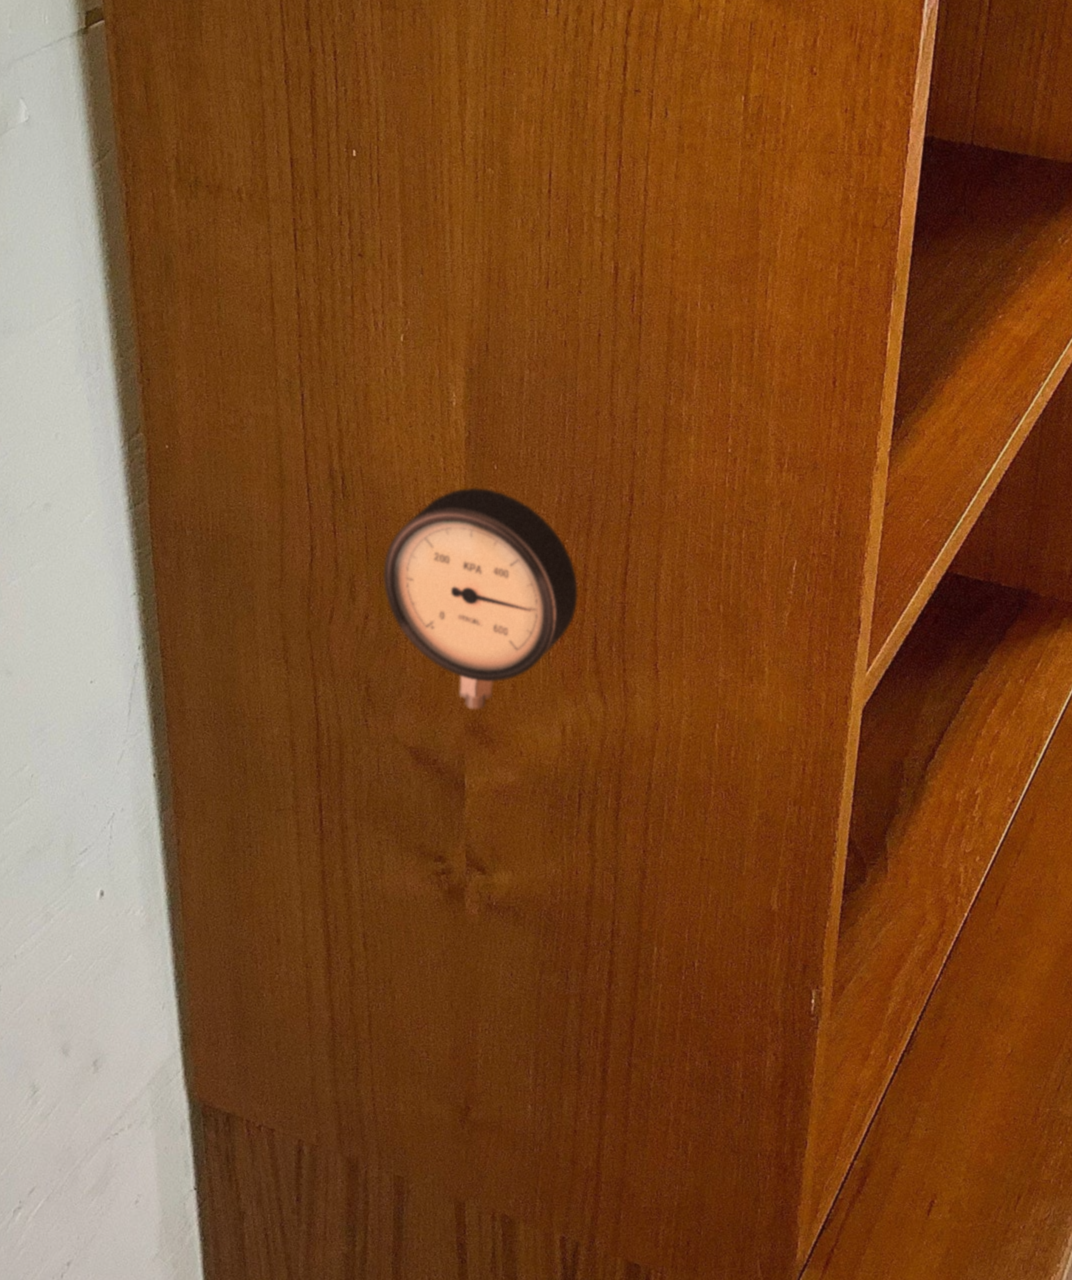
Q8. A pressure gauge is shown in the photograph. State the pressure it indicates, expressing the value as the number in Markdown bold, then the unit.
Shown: **500** kPa
